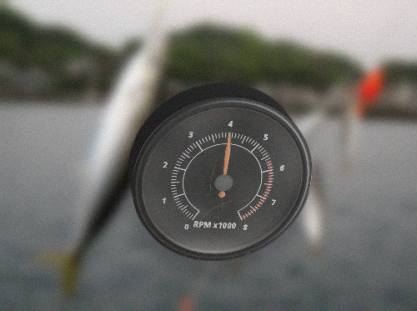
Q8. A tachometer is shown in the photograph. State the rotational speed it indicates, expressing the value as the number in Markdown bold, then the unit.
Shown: **4000** rpm
